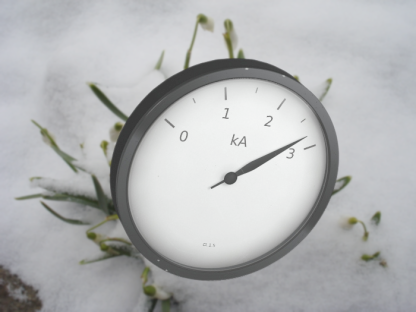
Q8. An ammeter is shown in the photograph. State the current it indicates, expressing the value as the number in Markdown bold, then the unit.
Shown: **2.75** kA
